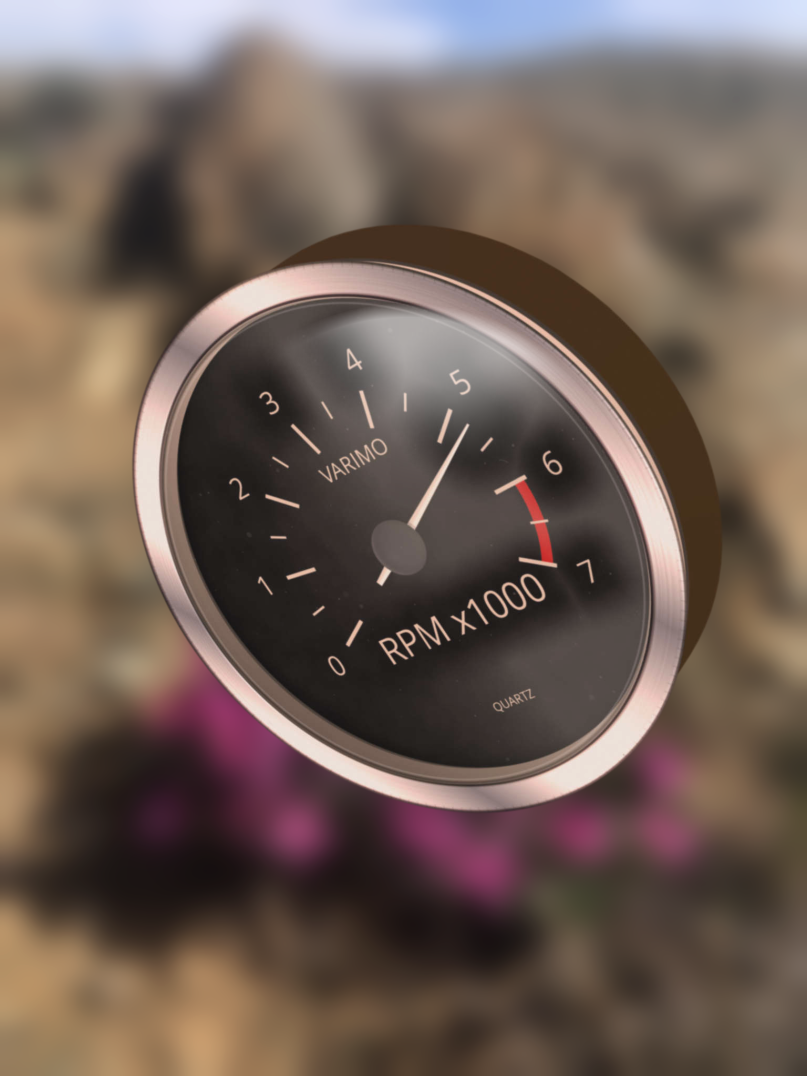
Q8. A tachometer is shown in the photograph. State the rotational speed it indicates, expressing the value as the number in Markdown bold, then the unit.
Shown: **5250** rpm
